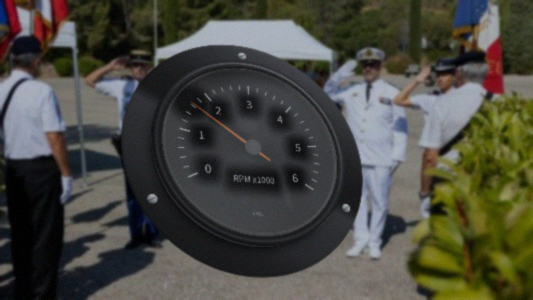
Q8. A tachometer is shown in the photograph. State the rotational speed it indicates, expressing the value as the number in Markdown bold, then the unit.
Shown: **1600** rpm
